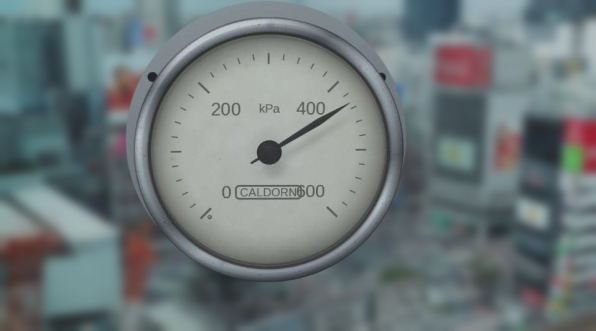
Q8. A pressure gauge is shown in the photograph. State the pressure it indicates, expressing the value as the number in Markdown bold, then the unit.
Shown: **430** kPa
